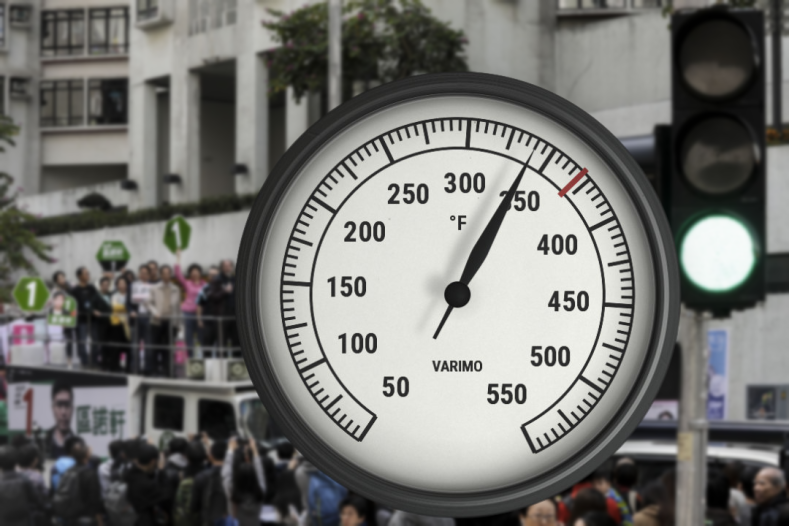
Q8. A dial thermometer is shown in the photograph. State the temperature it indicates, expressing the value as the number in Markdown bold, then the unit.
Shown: **340** °F
